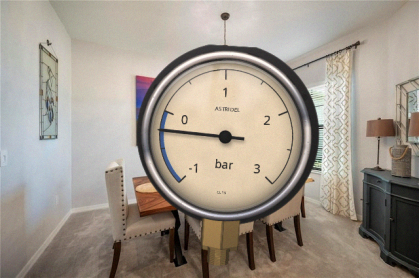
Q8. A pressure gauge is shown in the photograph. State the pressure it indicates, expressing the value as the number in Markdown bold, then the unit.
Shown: **-0.25** bar
